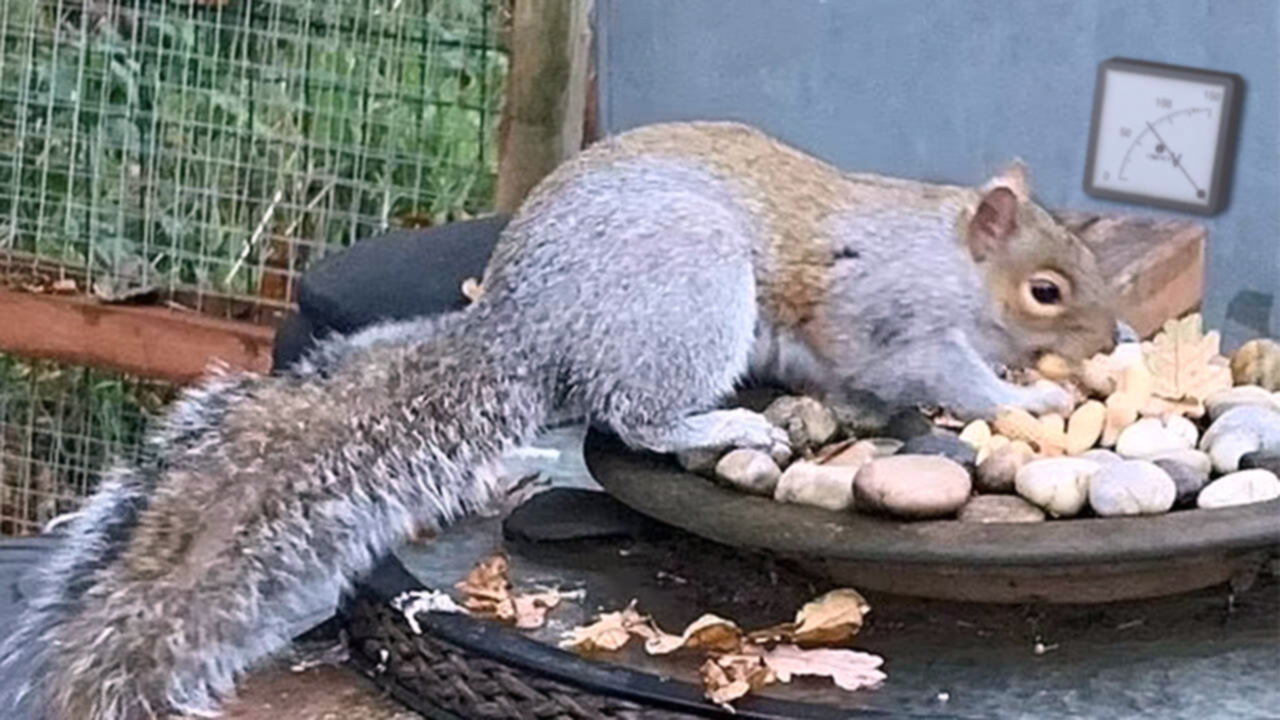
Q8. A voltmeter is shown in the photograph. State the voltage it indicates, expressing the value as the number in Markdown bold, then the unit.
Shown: **75** V
